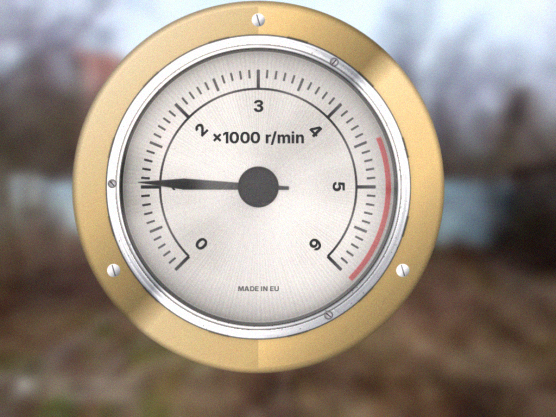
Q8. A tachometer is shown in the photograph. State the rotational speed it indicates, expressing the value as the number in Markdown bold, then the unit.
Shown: **1050** rpm
